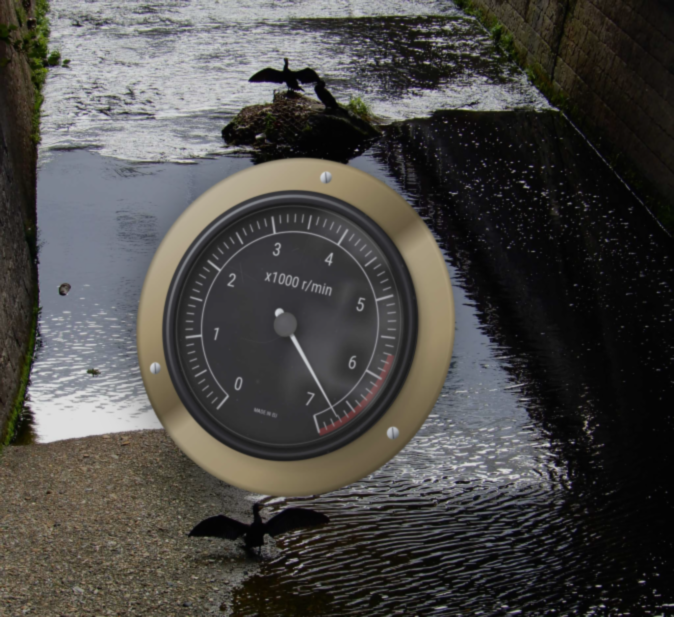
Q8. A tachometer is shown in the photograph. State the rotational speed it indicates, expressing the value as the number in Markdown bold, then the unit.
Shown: **6700** rpm
